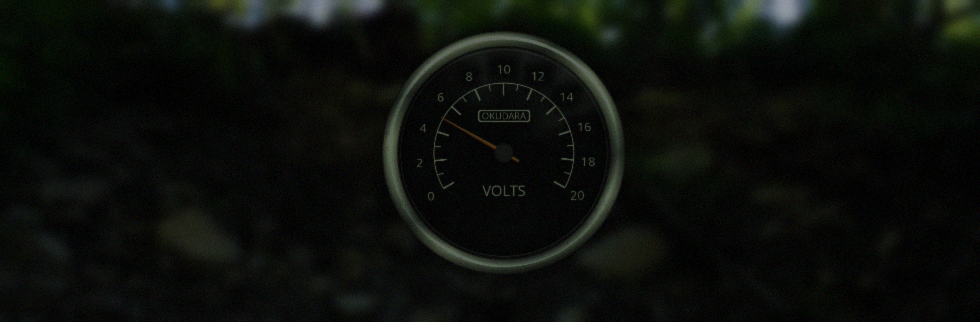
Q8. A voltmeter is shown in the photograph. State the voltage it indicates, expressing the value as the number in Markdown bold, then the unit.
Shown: **5** V
